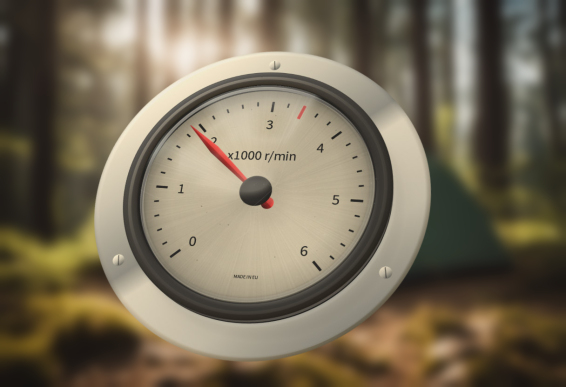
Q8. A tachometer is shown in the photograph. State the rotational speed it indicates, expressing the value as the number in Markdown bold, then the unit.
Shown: **1900** rpm
